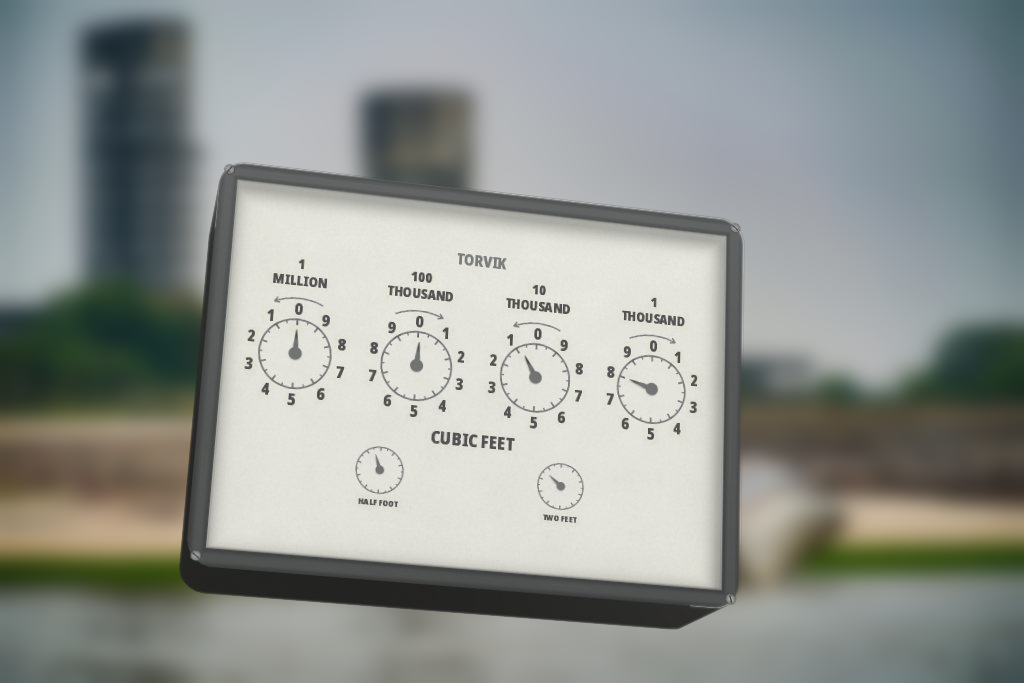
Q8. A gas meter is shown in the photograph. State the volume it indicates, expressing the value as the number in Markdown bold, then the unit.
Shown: **800** ft³
